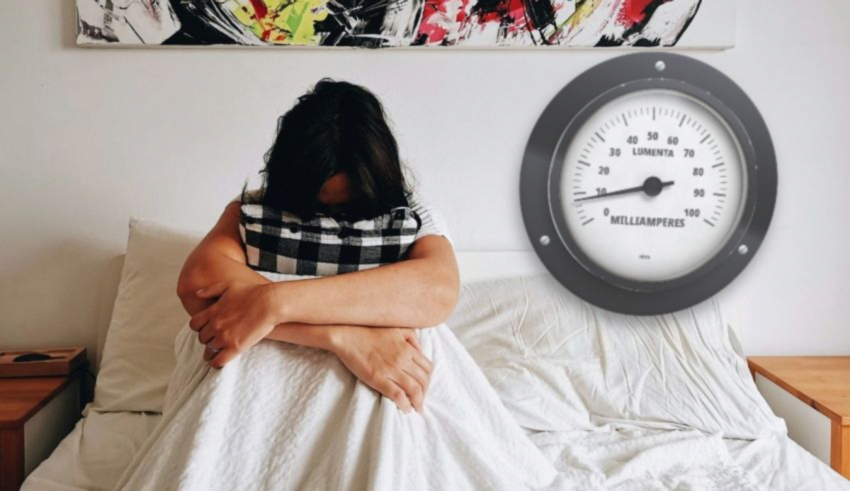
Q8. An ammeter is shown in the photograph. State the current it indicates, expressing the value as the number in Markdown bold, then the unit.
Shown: **8** mA
